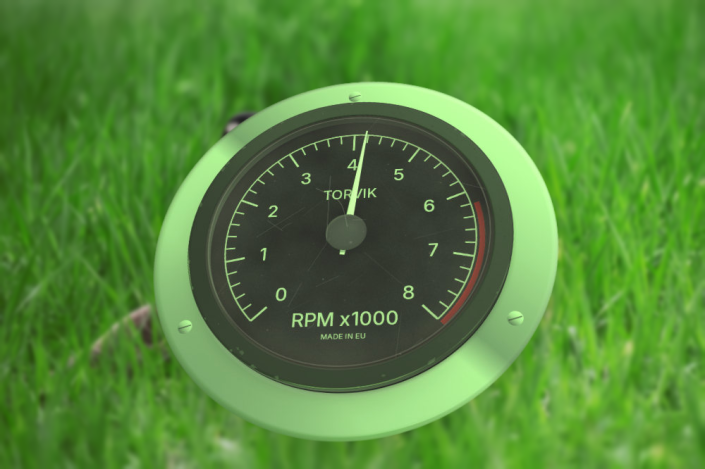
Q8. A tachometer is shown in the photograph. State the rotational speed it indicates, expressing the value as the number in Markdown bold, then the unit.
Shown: **4200** rpm
